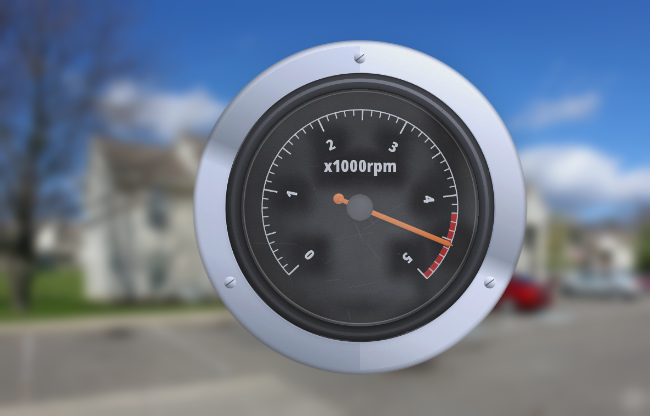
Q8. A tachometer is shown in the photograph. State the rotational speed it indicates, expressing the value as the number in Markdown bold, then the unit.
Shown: **4550** rpm
